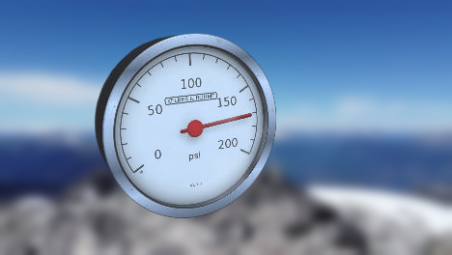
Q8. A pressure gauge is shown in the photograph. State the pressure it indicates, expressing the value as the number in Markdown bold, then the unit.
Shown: **170** psi
